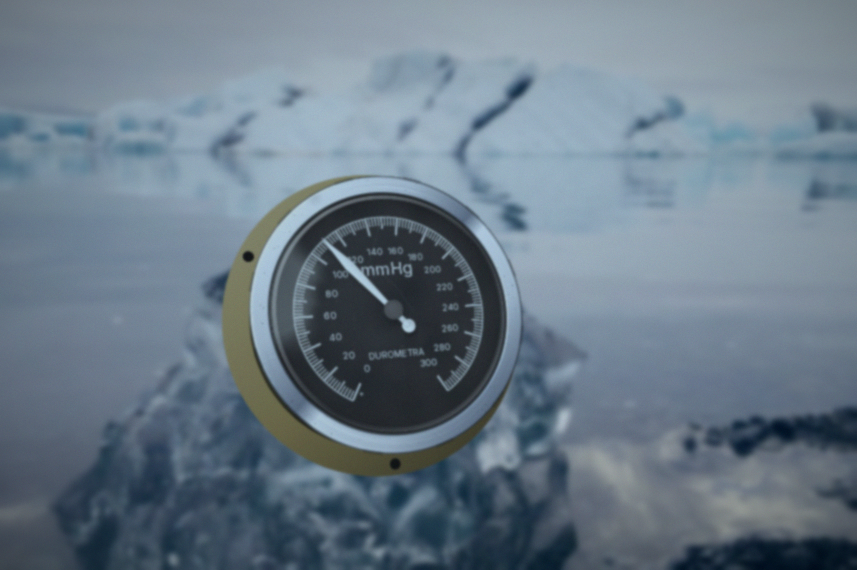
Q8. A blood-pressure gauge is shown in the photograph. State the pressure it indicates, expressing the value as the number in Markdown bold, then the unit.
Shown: **110** mmHg
